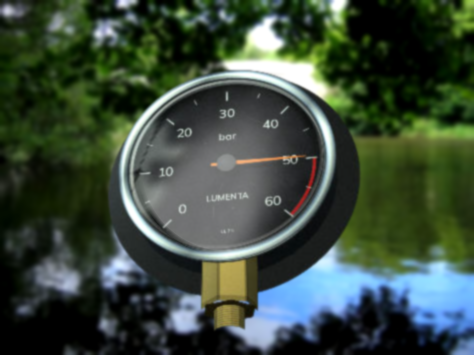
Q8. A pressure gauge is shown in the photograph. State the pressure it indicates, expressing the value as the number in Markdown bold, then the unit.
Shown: **50** bar
